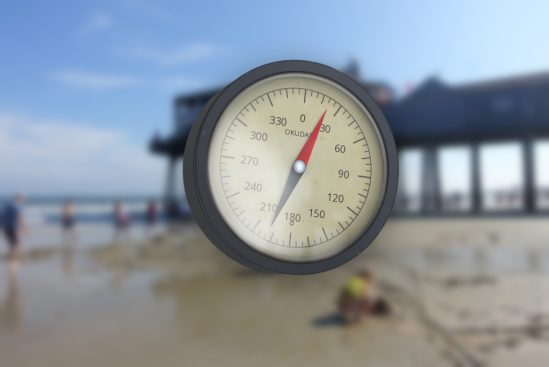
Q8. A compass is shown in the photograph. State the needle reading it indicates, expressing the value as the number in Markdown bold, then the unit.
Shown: **20** °
